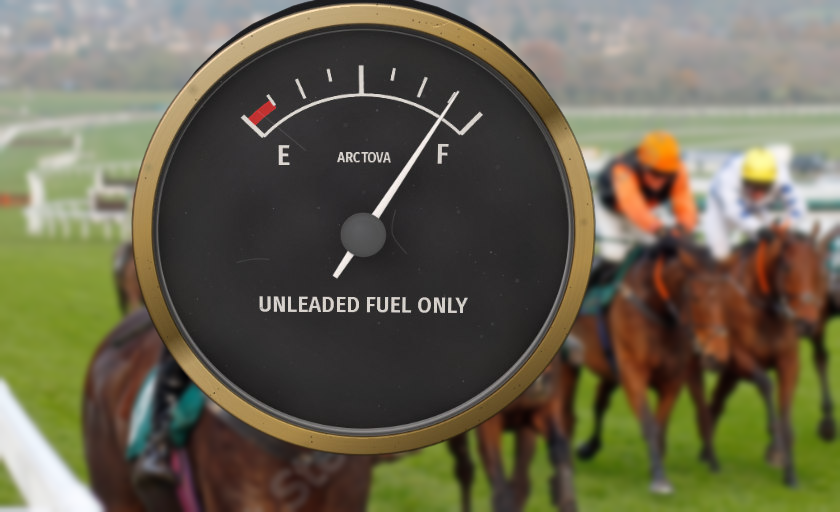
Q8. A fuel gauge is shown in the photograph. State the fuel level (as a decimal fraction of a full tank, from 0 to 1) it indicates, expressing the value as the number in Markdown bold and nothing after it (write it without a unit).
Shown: **0.875**
